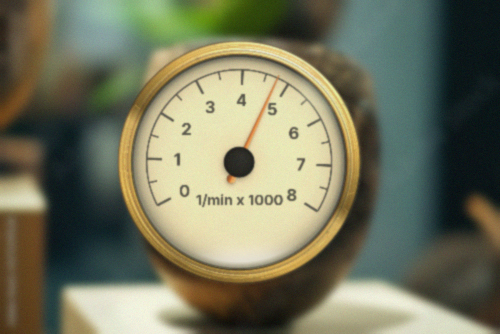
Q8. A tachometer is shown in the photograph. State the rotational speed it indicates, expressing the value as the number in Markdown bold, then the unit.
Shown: **4750** rpm
